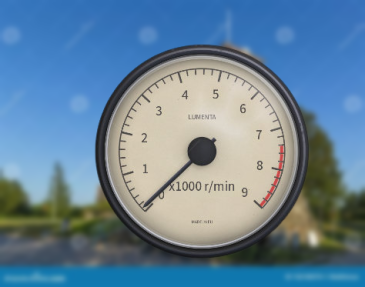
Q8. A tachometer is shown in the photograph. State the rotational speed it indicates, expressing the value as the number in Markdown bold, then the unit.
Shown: **100** rpm
